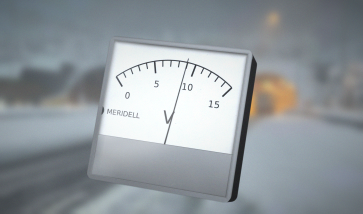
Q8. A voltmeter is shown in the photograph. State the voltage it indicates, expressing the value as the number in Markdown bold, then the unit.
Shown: **9** V
